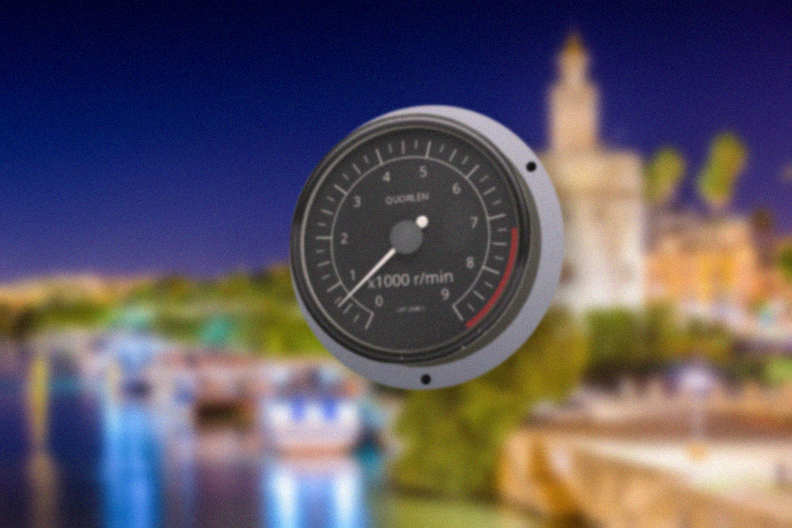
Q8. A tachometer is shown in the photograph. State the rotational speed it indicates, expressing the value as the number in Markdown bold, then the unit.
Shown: **625** rpm
